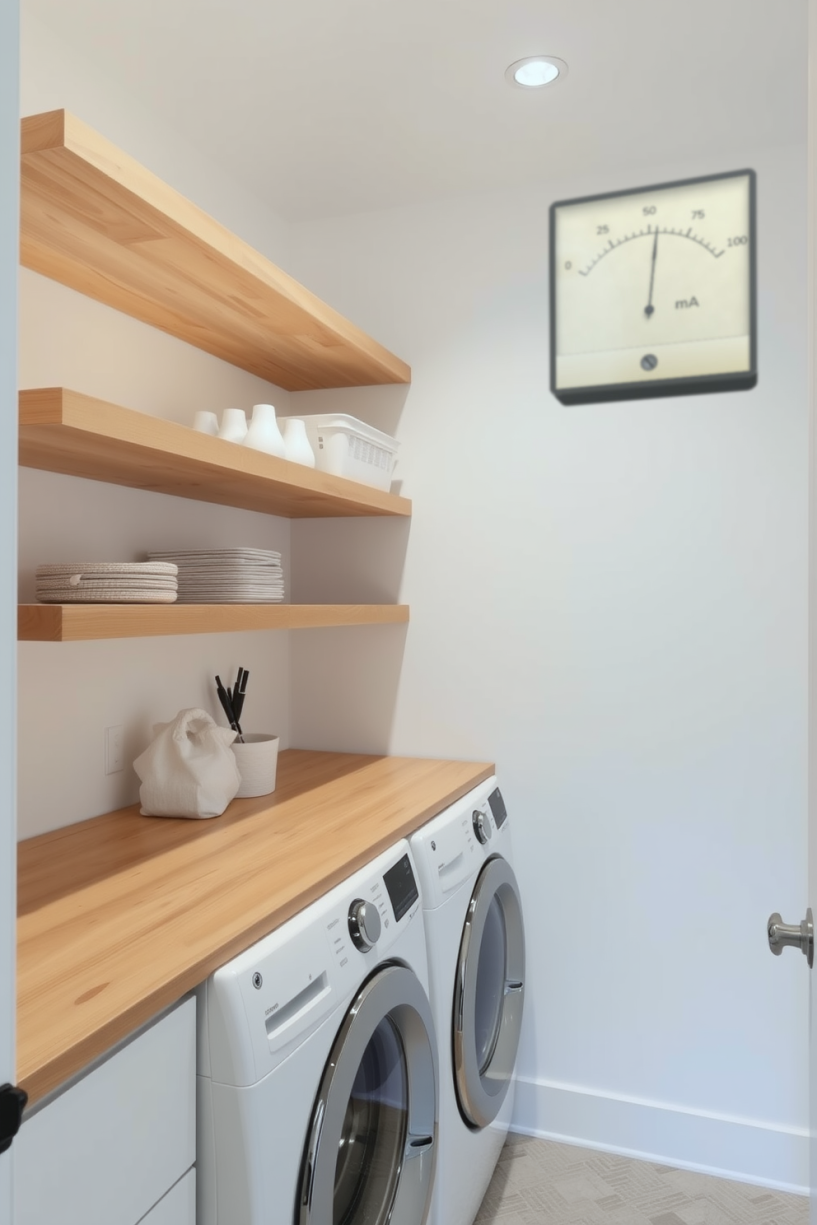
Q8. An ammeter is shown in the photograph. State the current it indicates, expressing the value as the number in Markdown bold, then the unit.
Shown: **55** mA
